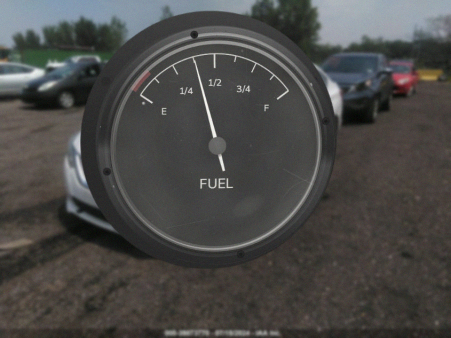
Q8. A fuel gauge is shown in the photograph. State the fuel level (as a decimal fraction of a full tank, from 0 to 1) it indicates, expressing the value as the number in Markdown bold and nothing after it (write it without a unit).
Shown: **0.375**
